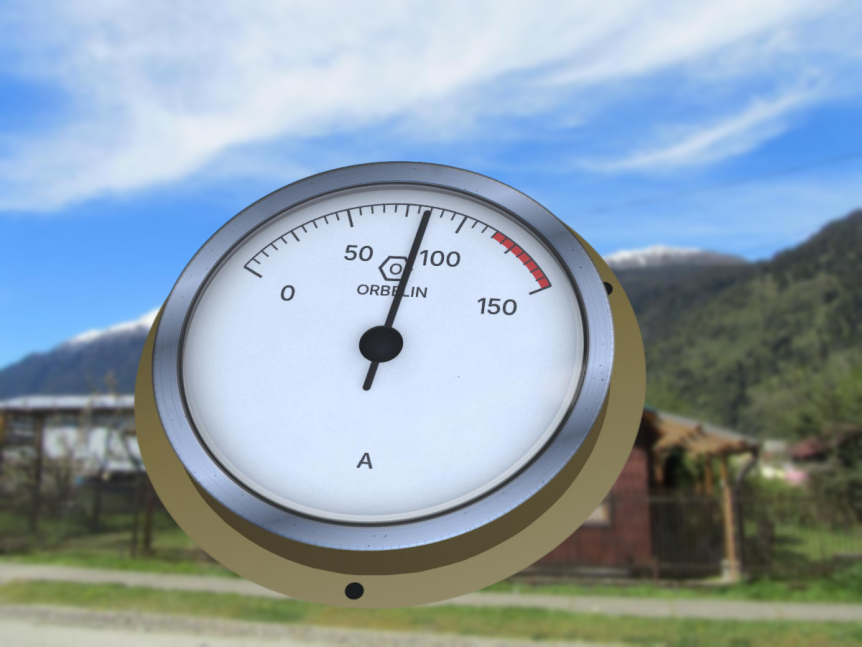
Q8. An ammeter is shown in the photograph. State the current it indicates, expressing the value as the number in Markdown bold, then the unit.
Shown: **85** A
